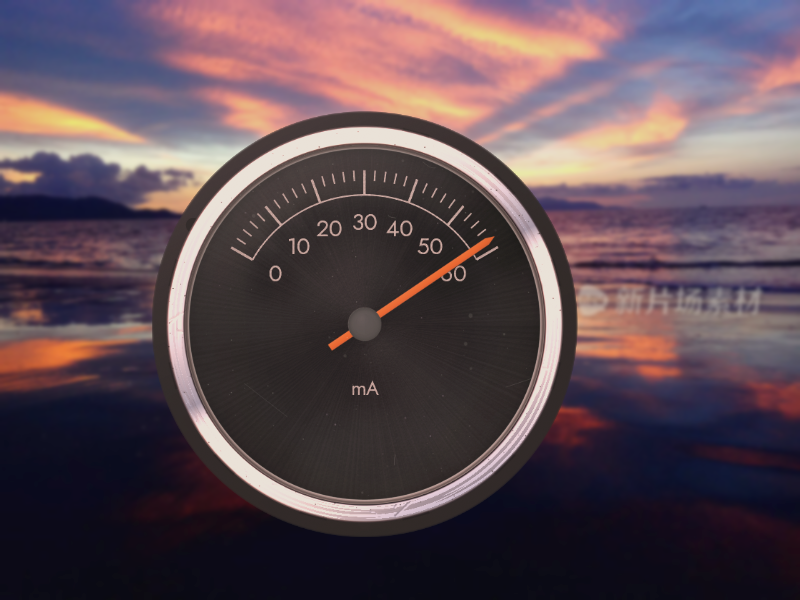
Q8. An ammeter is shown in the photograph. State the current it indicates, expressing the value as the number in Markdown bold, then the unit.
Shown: **58** mA
